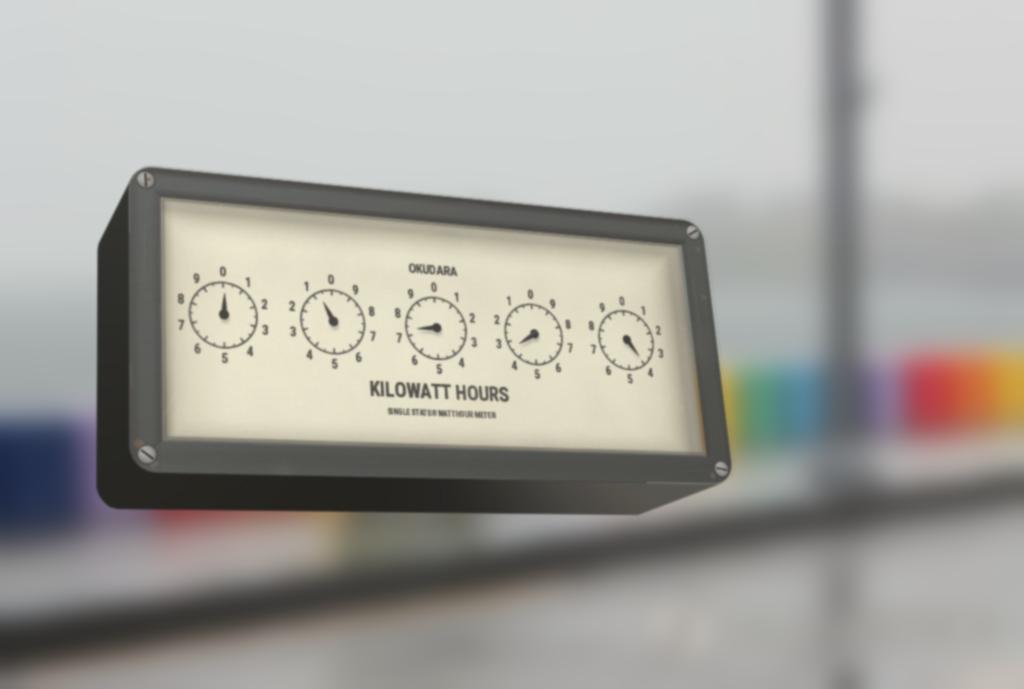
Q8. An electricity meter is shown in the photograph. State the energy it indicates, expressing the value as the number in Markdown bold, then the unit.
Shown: **734** kWh
